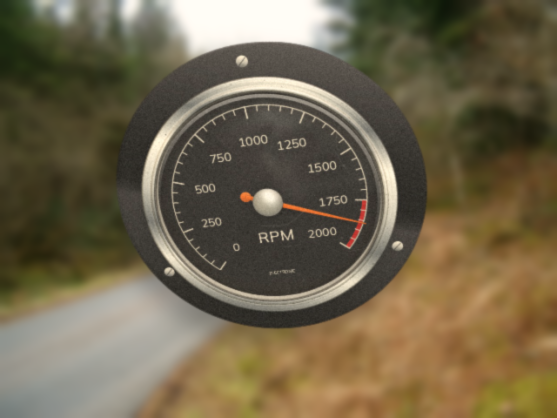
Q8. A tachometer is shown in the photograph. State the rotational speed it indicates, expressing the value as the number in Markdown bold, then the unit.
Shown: **1850** rpm
